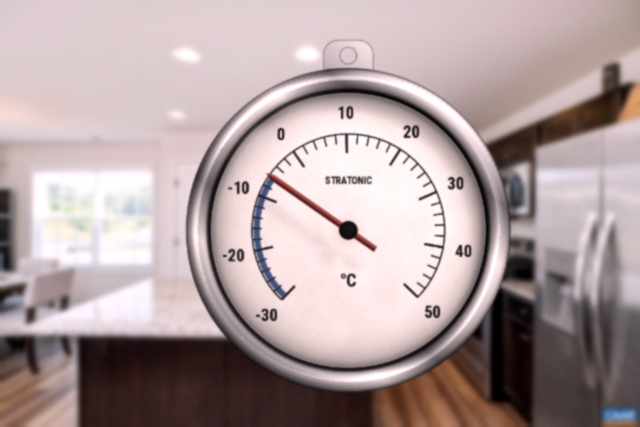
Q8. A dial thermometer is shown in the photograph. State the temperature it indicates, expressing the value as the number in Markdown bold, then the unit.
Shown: **-6** °C
